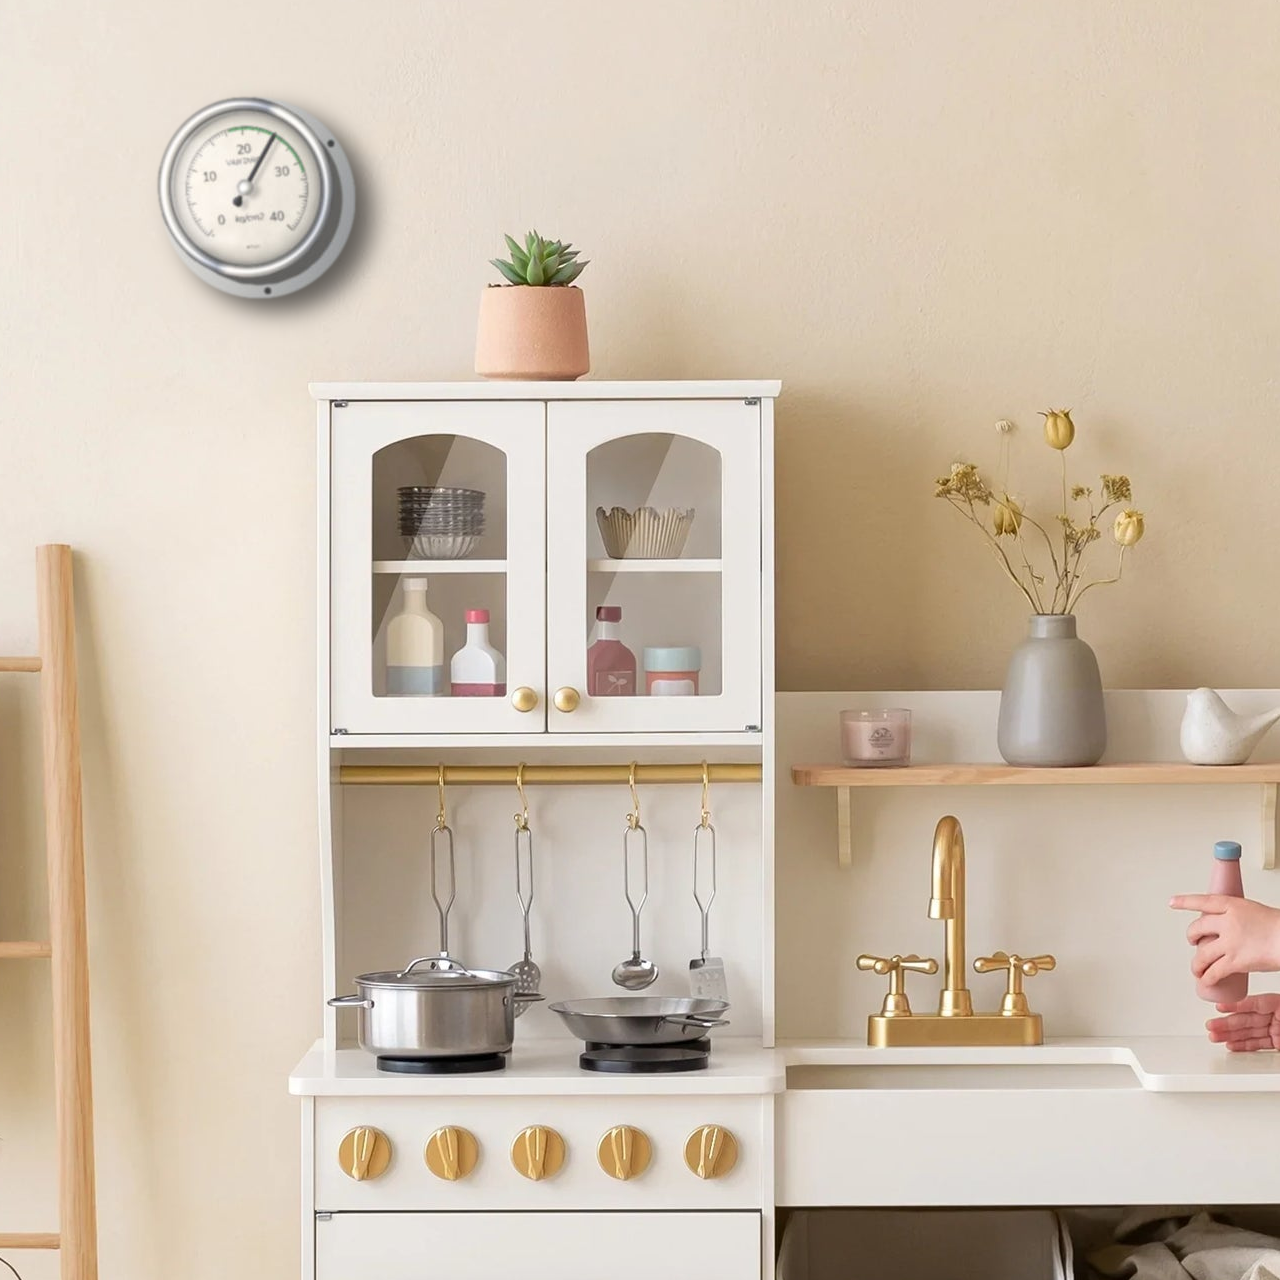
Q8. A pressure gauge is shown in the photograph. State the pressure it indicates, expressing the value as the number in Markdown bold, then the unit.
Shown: **25** kg/cm²
